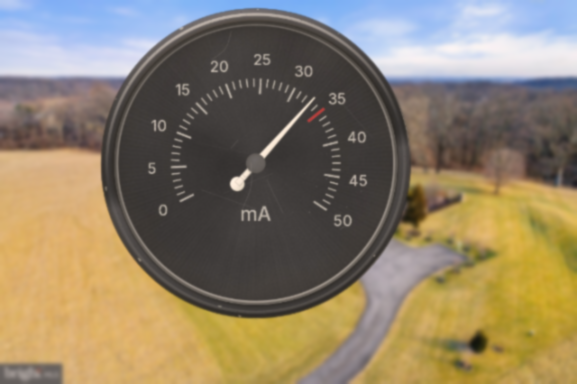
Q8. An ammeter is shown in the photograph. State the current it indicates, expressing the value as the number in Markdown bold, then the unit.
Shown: **33** mA
